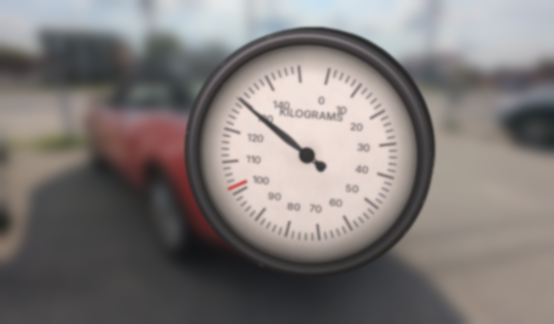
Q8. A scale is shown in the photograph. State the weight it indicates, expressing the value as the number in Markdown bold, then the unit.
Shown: **130** kg
